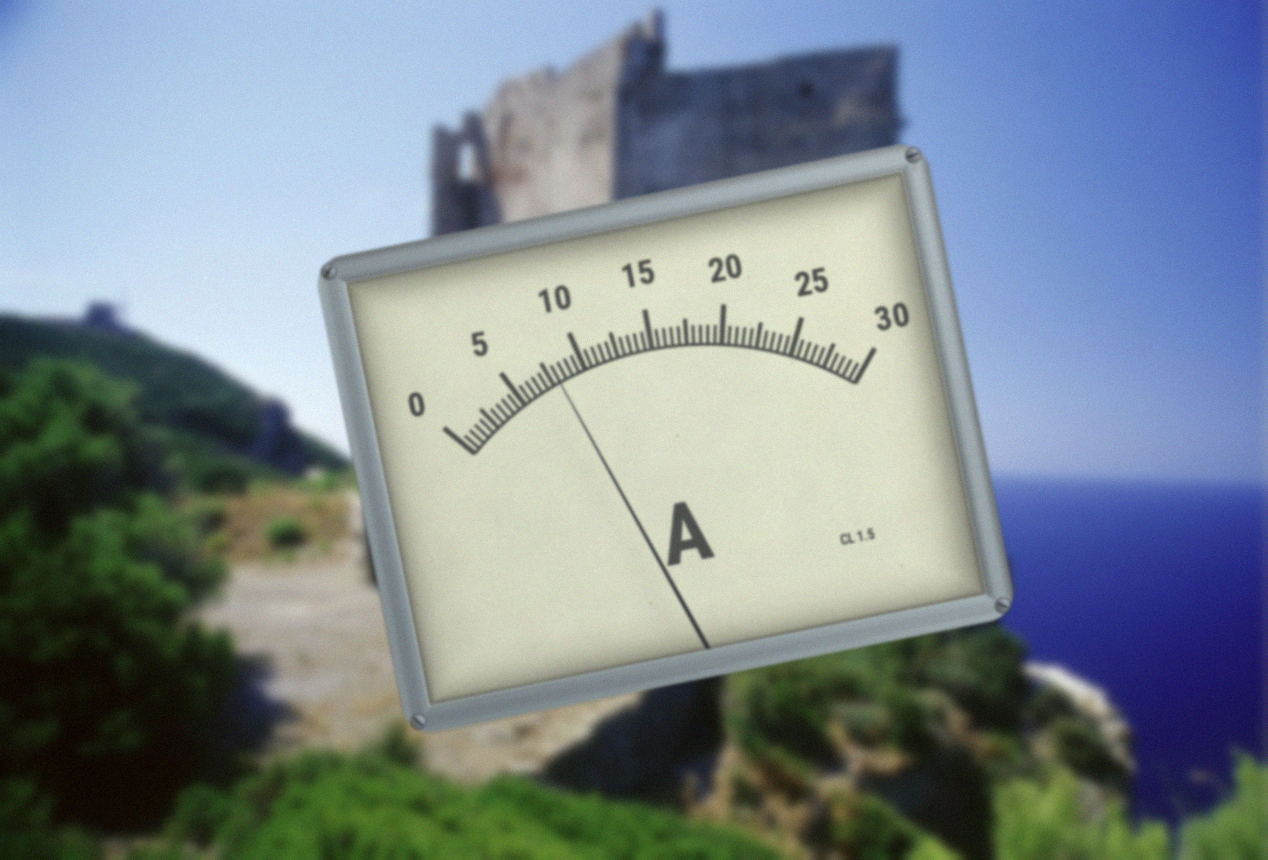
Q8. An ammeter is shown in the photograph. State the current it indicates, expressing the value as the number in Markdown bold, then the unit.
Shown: **8** A
